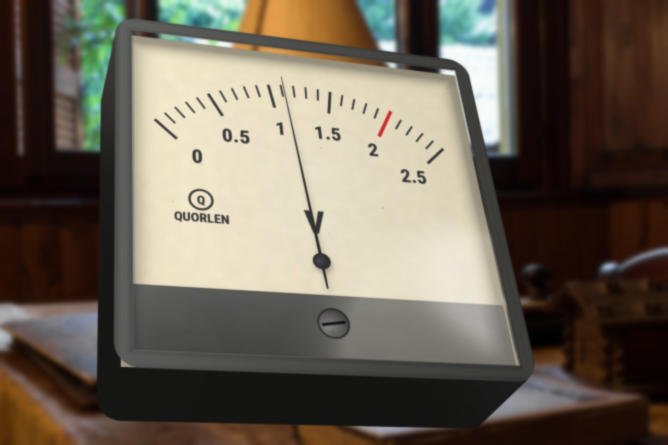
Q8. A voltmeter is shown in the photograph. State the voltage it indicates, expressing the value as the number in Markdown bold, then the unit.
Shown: **1.1** V
